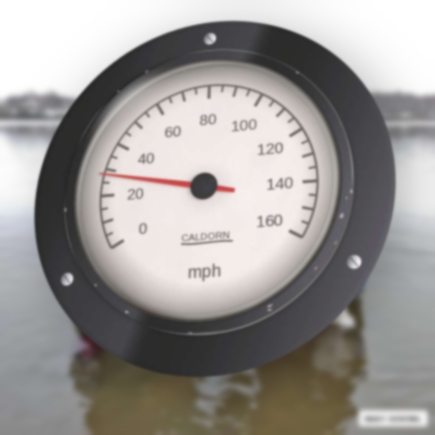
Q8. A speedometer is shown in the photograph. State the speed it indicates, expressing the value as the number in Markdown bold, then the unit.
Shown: **27.5** mph
